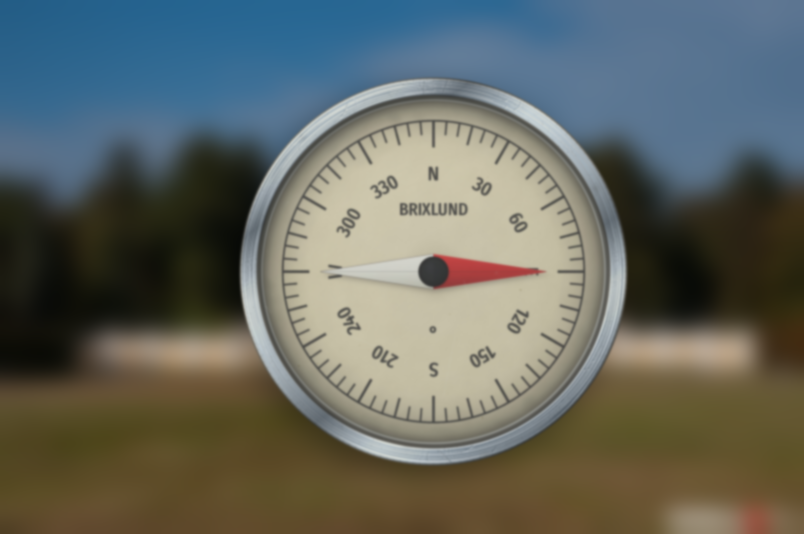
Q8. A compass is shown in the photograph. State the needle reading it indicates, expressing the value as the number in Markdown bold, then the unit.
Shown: **90** °
